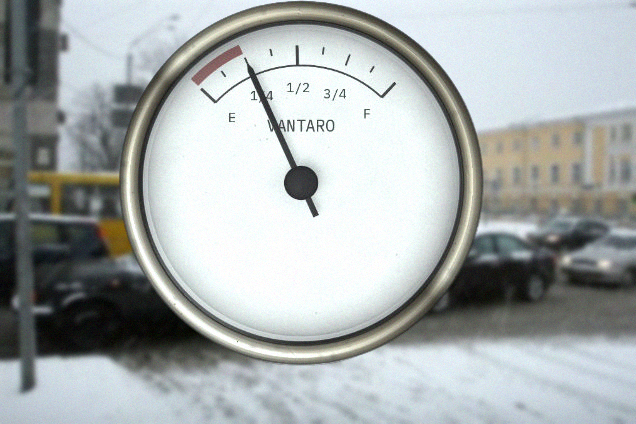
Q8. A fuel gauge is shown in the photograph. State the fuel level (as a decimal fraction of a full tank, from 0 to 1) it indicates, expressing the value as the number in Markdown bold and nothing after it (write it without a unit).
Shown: **0.25**
